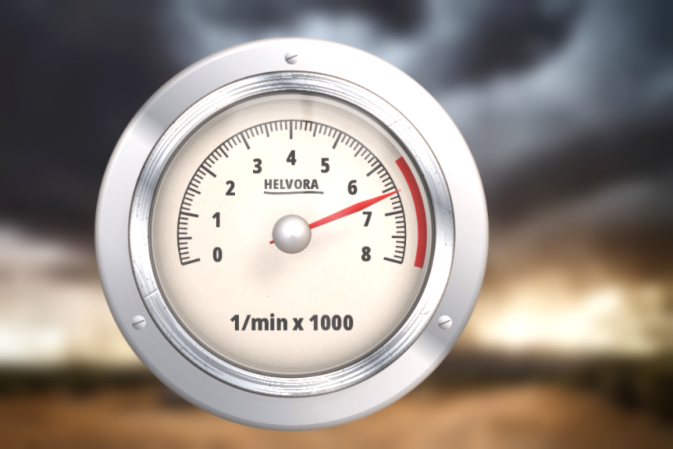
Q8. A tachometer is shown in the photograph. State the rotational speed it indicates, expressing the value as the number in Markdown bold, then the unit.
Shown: **6600** rpm
